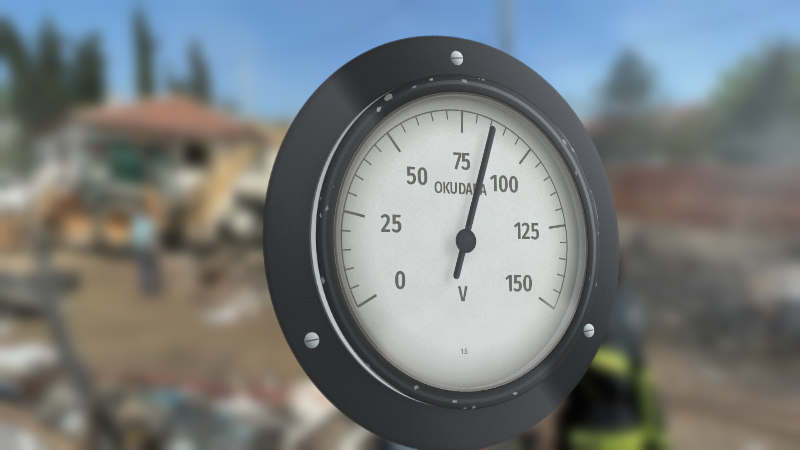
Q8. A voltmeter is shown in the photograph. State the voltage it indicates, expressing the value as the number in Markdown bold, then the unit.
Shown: **85** V
